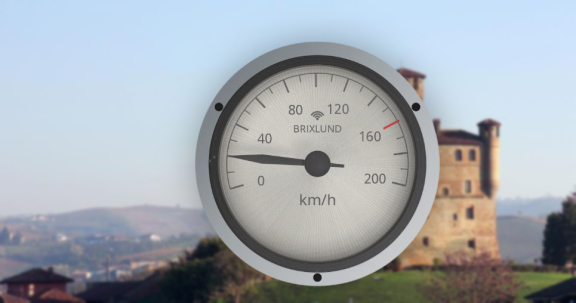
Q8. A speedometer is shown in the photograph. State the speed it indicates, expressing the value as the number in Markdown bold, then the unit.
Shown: **20** km/h
